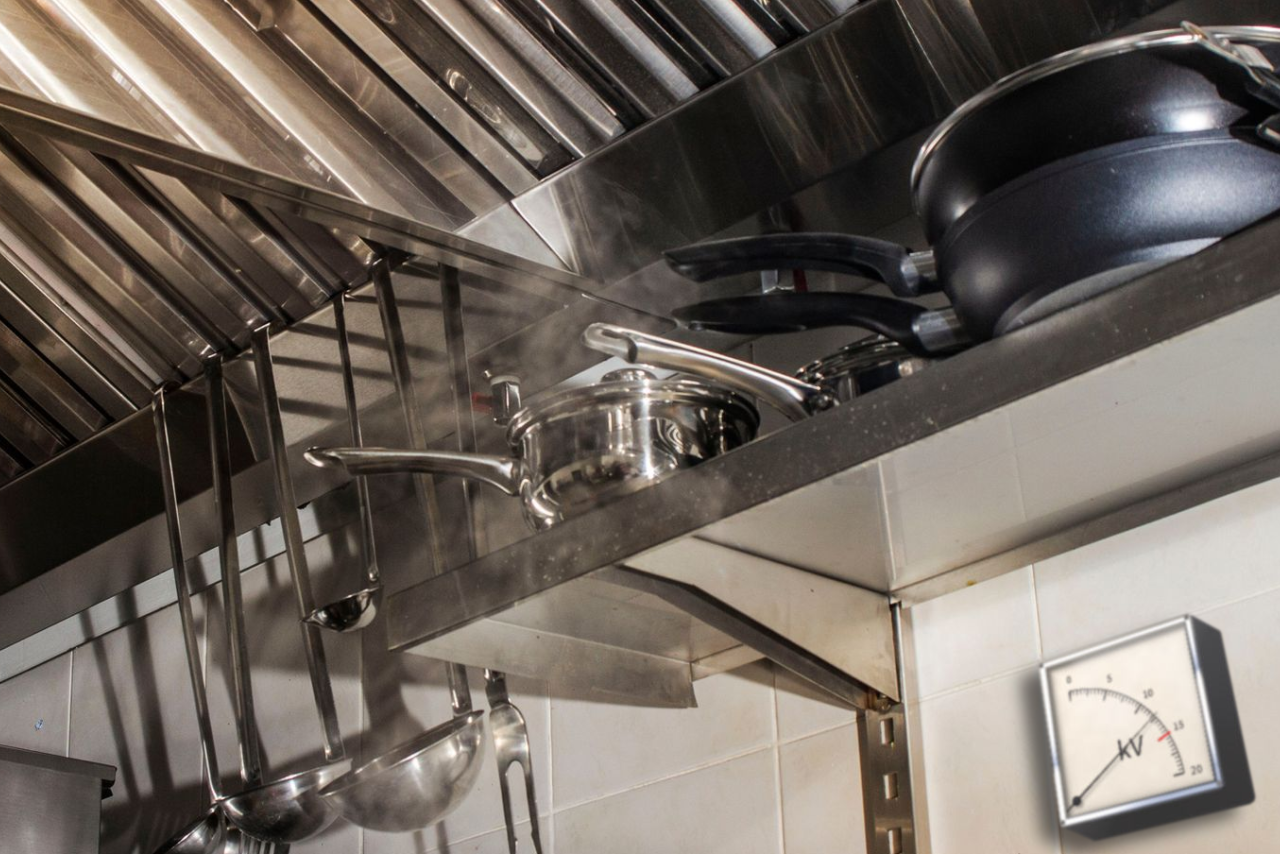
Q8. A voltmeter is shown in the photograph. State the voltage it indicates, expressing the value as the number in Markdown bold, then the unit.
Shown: **12.5** kV
